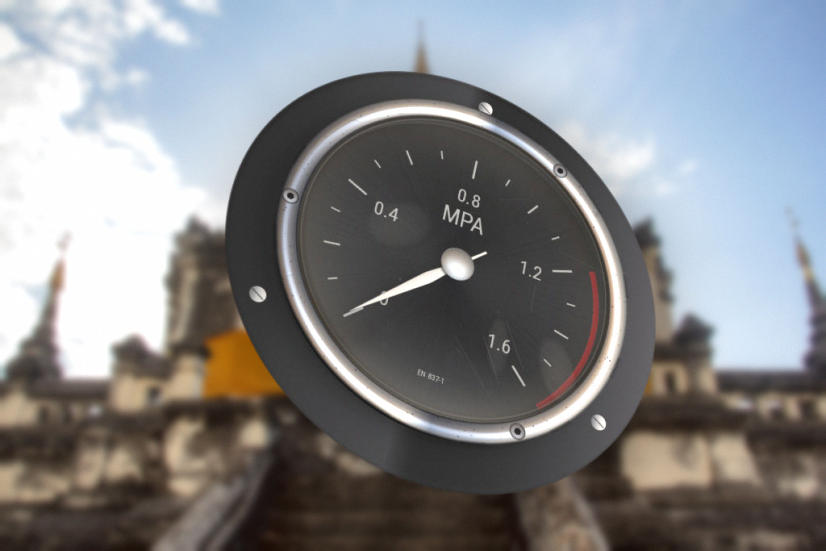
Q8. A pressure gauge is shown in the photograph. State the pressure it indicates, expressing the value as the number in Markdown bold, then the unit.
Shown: **0** MPa
